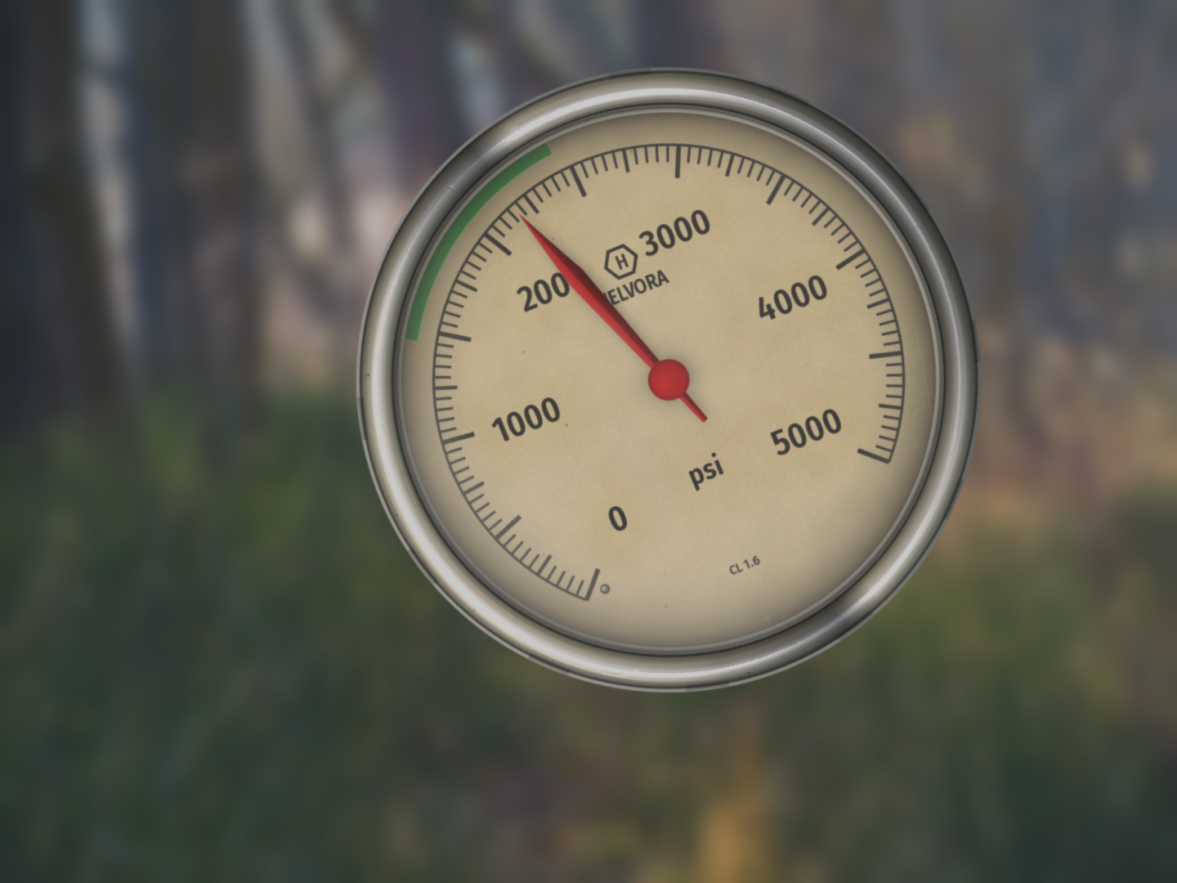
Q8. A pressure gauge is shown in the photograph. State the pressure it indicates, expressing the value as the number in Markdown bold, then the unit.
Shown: **2175** psi
